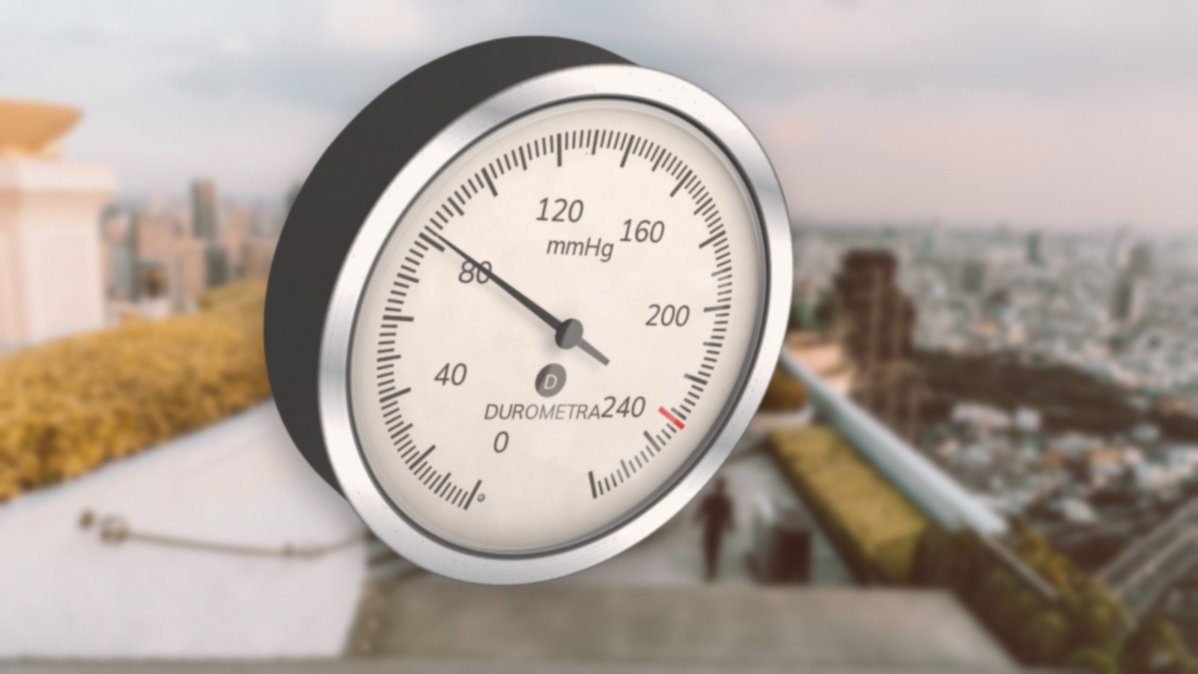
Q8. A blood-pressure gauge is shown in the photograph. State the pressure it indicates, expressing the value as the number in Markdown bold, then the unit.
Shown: **82** mmHg
